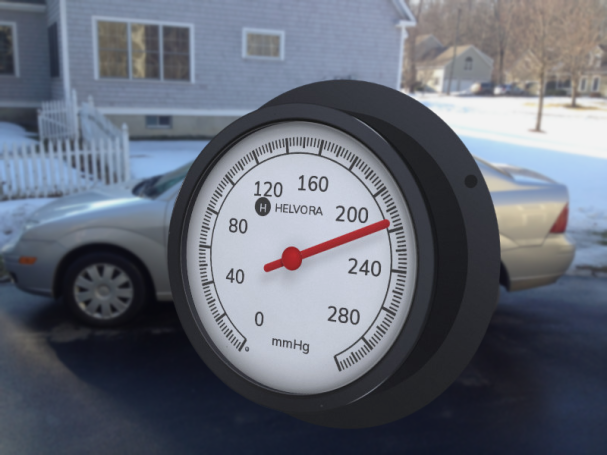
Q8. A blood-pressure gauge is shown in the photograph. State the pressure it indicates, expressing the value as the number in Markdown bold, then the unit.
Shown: **216** mmHg
